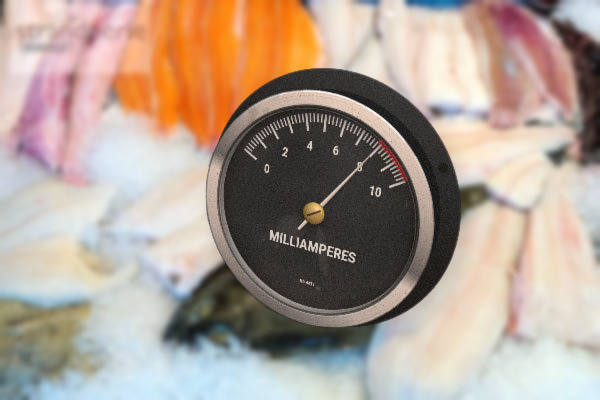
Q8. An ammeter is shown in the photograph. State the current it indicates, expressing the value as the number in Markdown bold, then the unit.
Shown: **8** mA
